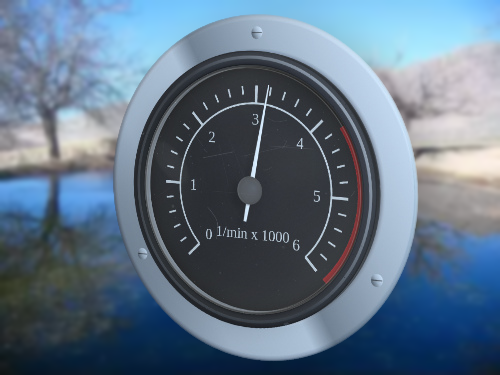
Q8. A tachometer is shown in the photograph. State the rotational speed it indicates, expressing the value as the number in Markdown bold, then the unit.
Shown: **3200** rpm
